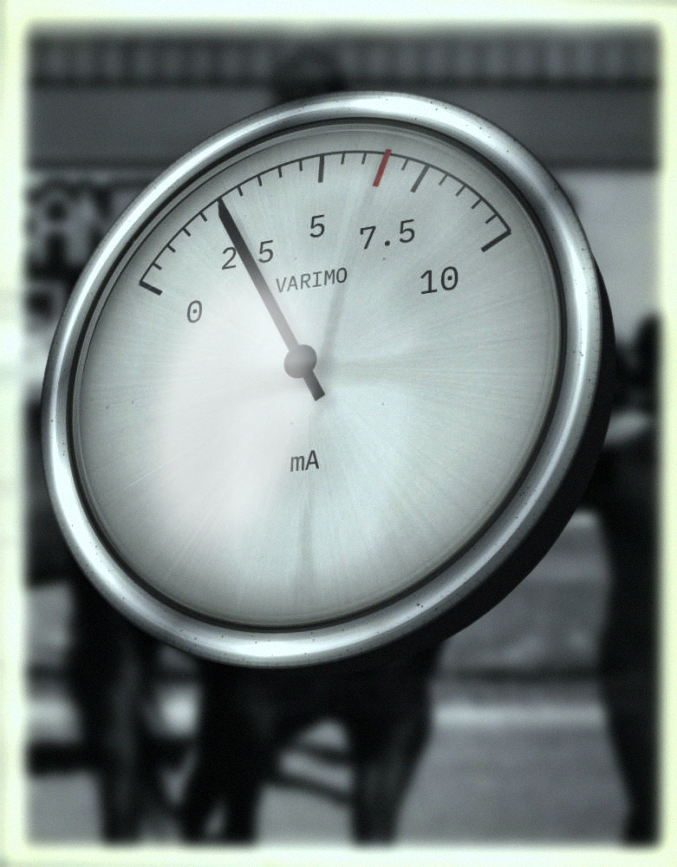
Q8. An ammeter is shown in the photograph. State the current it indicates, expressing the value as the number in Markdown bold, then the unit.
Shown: **2.5** mA
